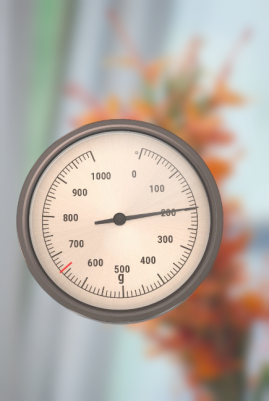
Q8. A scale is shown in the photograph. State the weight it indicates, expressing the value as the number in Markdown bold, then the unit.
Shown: **200** g
